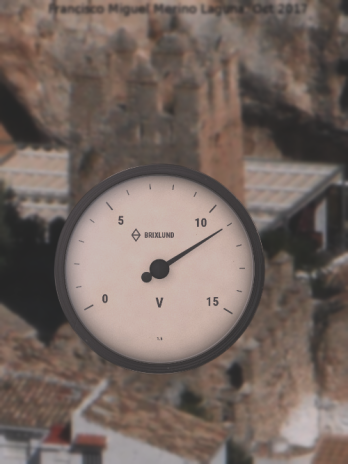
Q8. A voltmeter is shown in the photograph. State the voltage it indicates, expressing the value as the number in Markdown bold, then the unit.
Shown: **11** V
